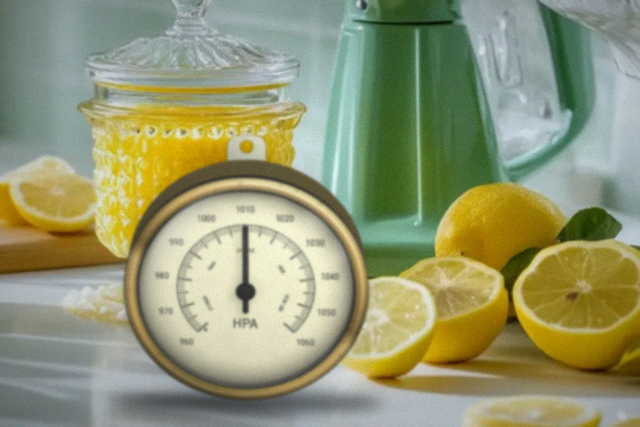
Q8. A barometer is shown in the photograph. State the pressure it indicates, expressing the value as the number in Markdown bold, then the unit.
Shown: **1010** hPa
